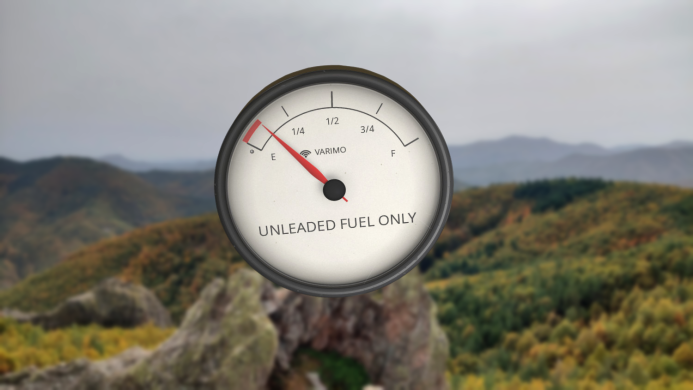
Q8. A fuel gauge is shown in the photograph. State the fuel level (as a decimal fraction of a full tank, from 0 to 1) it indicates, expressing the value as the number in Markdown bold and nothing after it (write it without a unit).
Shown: **0.125**
